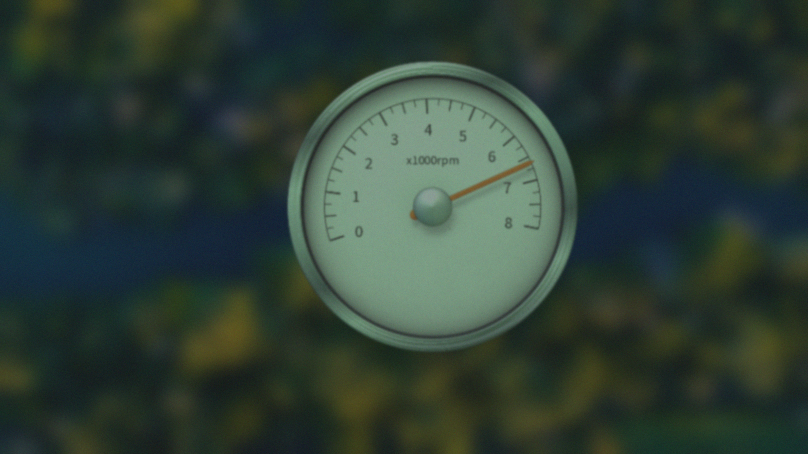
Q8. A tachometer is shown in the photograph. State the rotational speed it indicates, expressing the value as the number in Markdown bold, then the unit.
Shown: **6625** rpm
